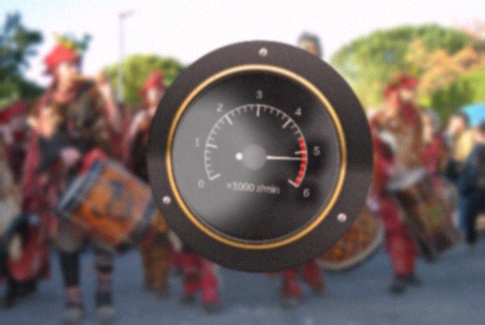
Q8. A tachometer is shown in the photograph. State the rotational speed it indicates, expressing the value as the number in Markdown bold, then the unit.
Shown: **5200** rpm
